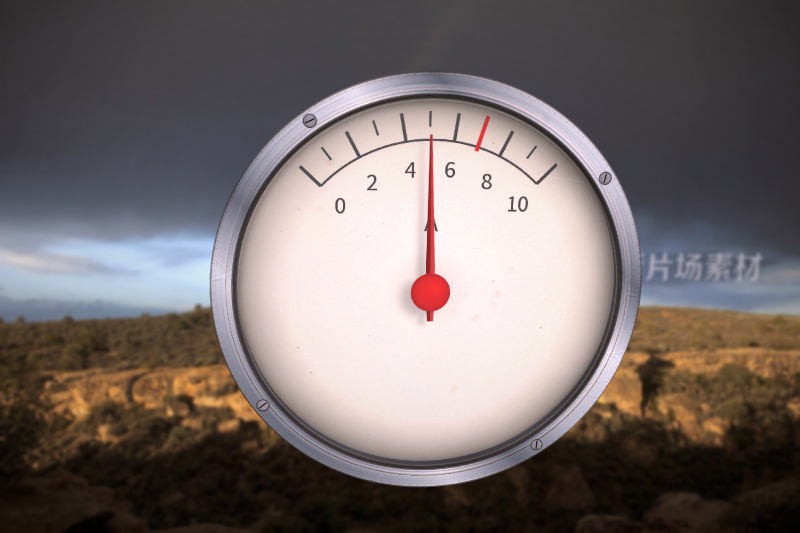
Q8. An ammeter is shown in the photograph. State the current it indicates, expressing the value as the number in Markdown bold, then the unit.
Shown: **5** A
